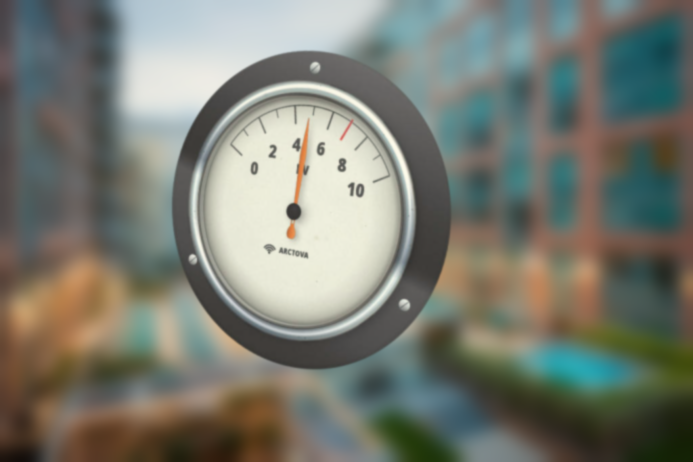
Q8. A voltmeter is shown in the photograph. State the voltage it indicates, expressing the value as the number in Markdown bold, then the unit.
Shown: **5** kV
